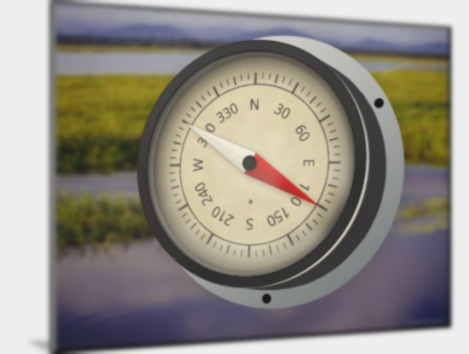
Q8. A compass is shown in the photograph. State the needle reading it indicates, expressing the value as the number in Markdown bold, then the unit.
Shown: **120** °
